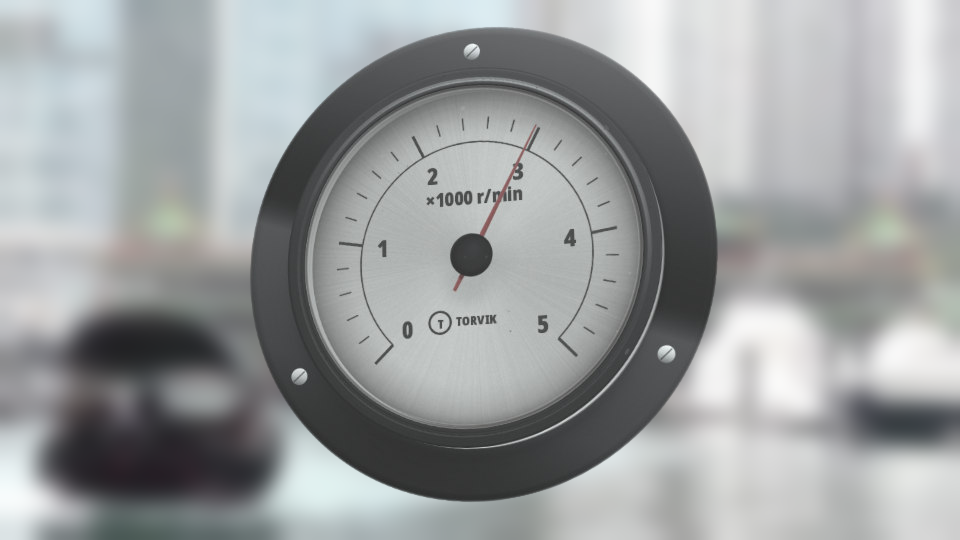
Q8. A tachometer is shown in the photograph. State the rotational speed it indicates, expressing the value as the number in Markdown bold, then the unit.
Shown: **3000** rpm
